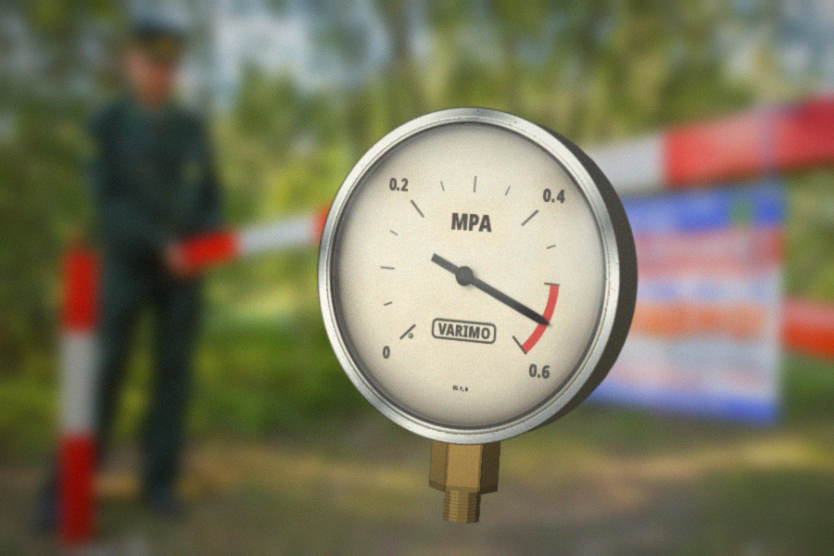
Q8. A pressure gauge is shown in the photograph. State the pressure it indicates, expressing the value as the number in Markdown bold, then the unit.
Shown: **0.55** MPa
